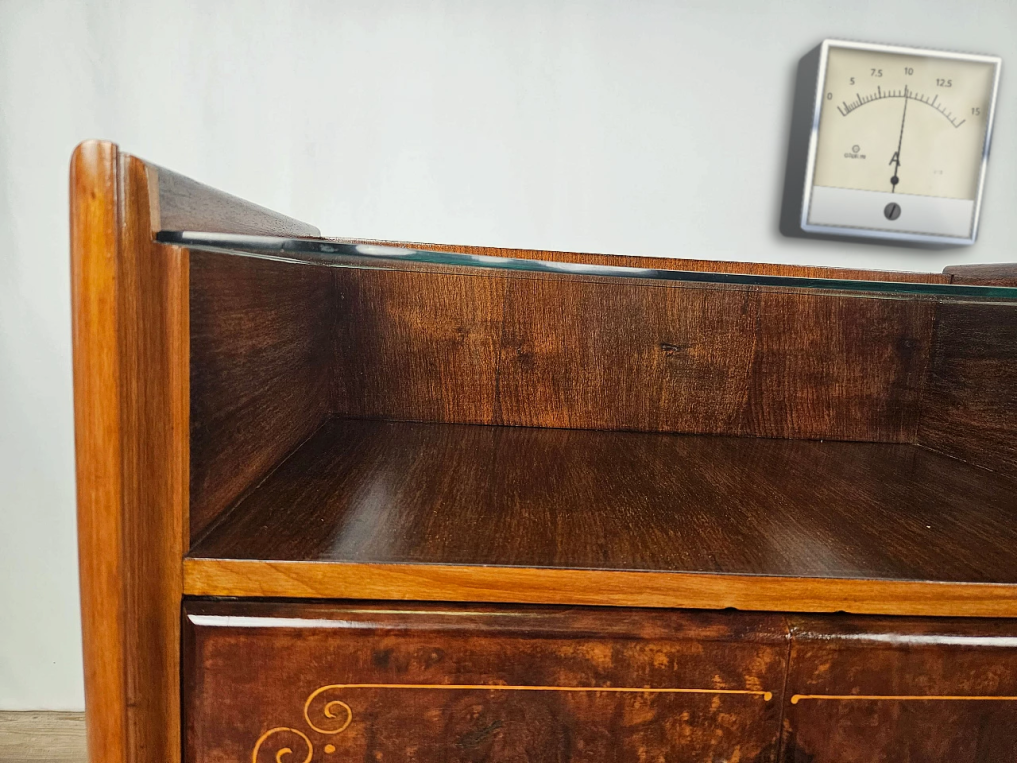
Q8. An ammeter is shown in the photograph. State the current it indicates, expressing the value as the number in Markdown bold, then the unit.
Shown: **10** A
